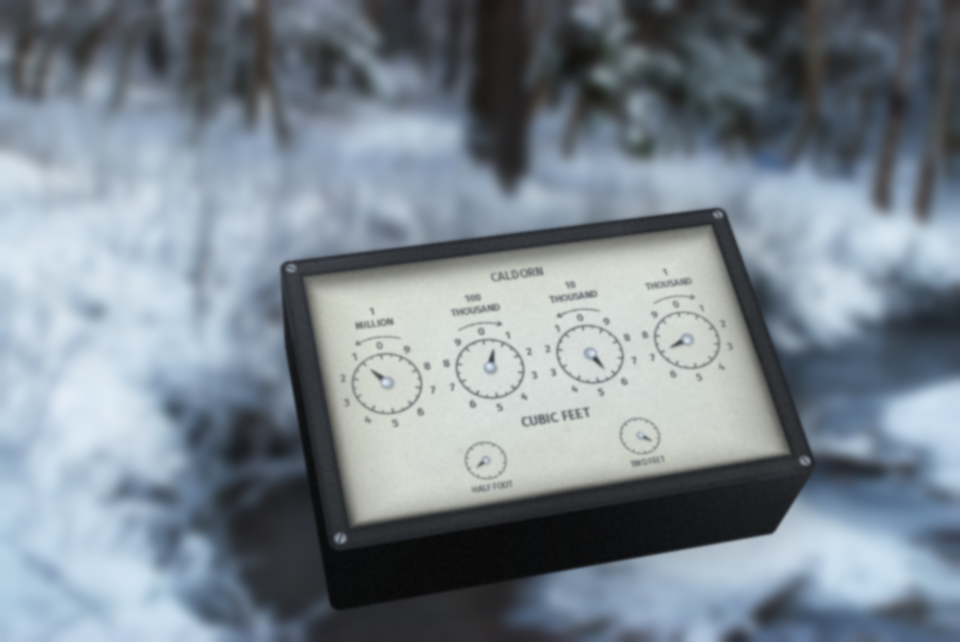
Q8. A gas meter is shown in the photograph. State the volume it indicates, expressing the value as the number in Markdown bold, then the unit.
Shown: **105700** ft³
